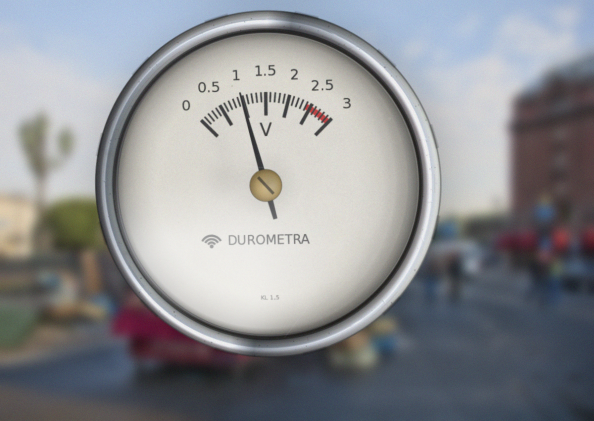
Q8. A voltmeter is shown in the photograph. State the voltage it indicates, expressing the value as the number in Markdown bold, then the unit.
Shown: **1** V
